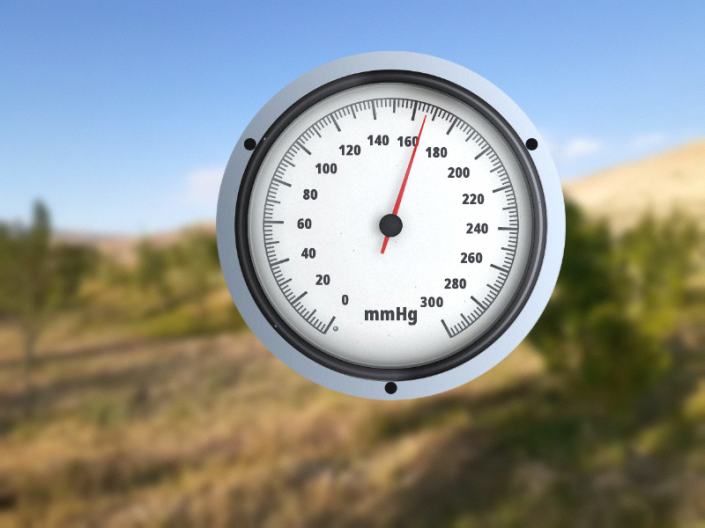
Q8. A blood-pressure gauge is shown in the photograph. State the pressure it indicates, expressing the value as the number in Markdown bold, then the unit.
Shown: **166** mmHg
